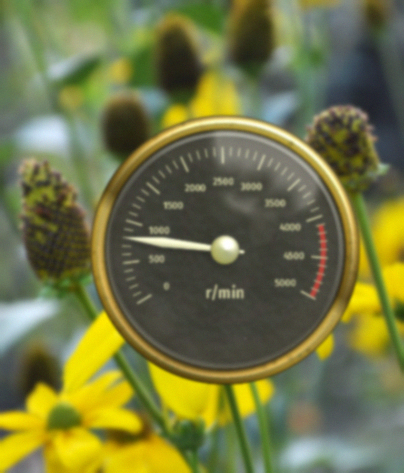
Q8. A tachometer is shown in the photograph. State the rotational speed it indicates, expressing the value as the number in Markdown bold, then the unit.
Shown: **800** rpm
